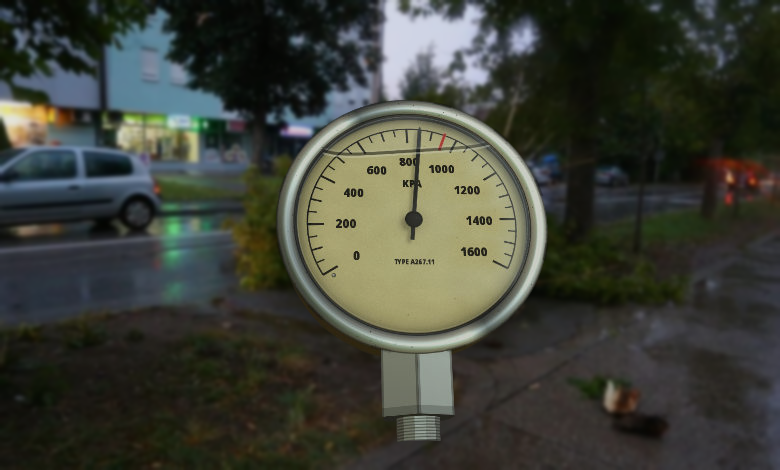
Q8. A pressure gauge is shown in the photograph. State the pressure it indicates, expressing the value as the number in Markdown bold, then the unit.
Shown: **850** kPa
